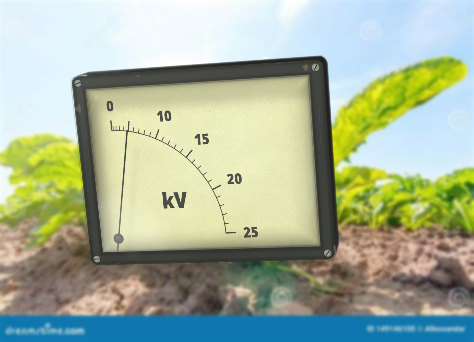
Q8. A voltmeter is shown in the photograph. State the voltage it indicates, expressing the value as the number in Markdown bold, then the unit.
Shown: **5** kV
